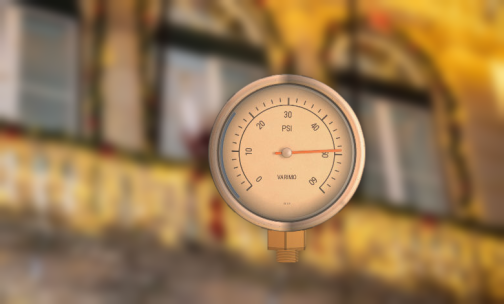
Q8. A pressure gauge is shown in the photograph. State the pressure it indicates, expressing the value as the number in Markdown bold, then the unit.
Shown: **49** psi
